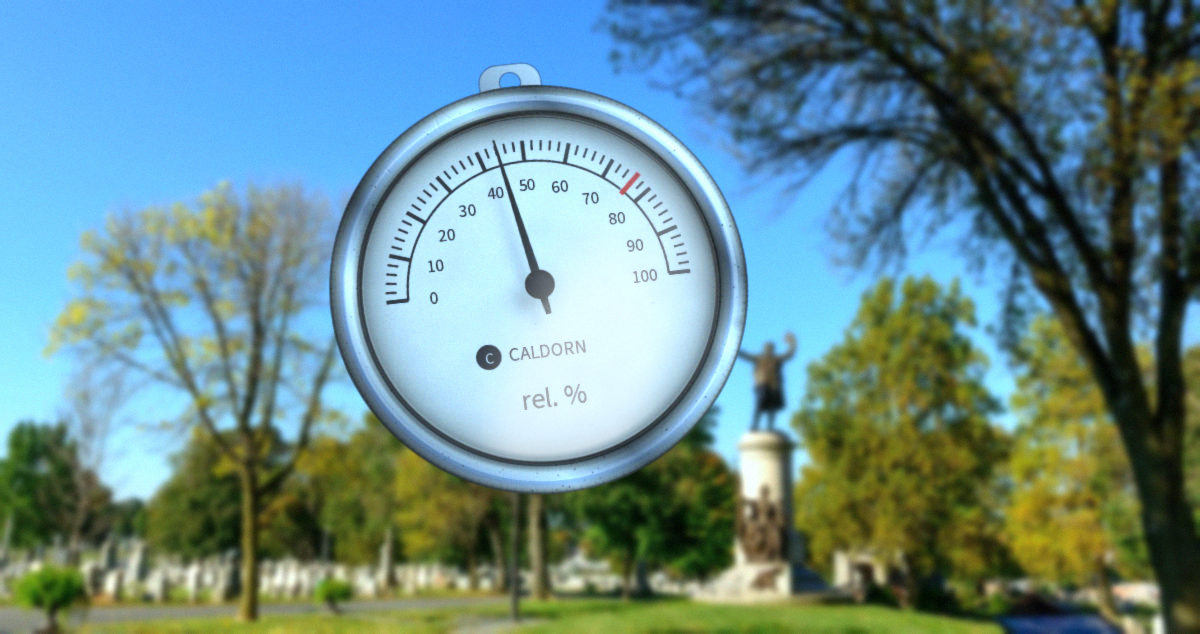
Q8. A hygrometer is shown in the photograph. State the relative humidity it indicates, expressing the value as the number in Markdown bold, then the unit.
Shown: **44** %
